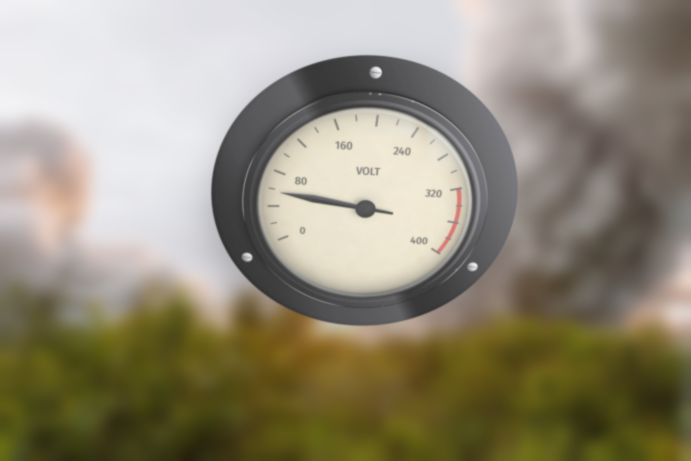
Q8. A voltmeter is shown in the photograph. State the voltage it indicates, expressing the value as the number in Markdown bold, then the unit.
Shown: **60** V
